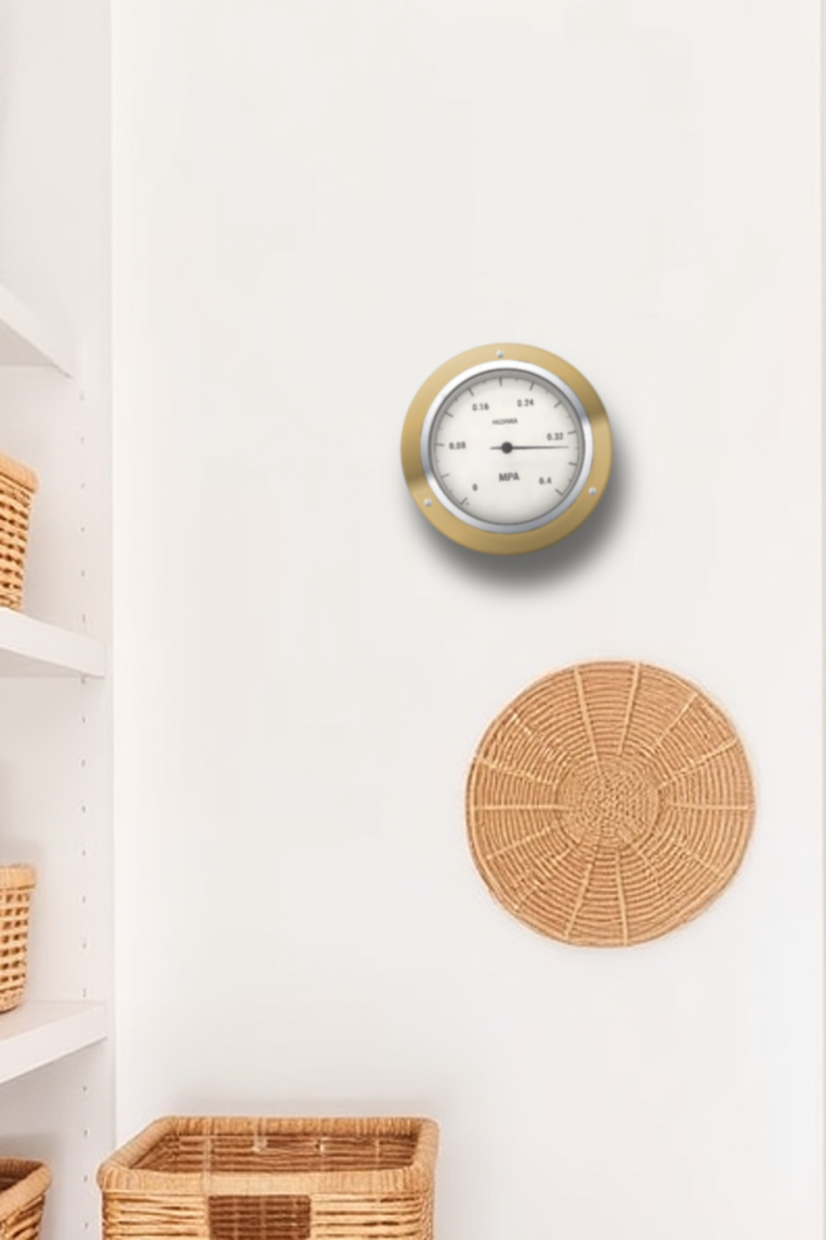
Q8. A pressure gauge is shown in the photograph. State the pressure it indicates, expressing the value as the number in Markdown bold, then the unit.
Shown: **0.34** MPa
